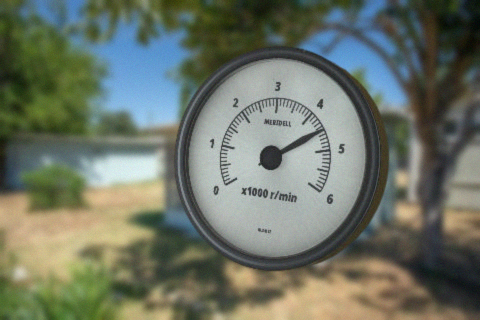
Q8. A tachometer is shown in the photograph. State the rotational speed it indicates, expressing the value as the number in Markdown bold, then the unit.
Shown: **4500** rpm
